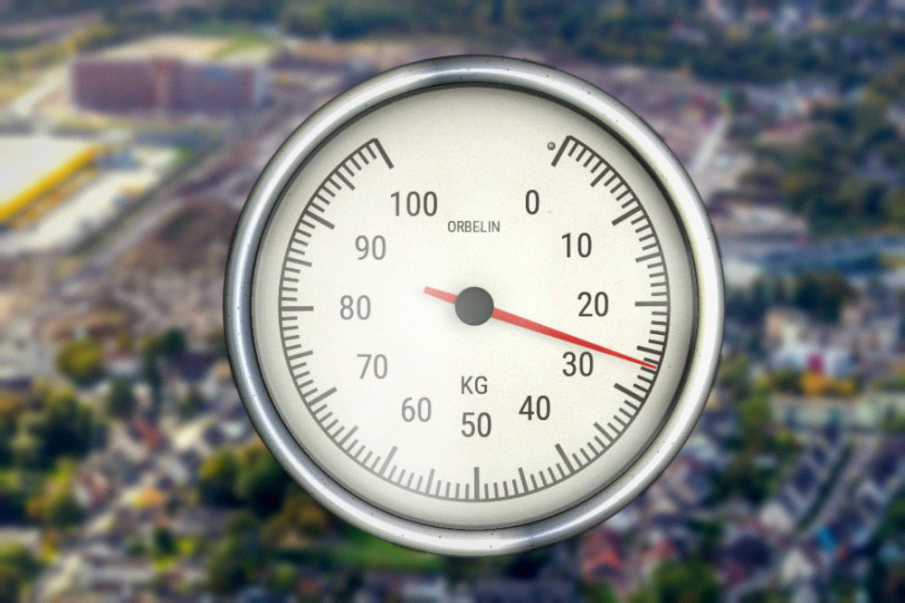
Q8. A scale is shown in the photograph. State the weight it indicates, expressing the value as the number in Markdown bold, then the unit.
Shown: **26.5** kg
